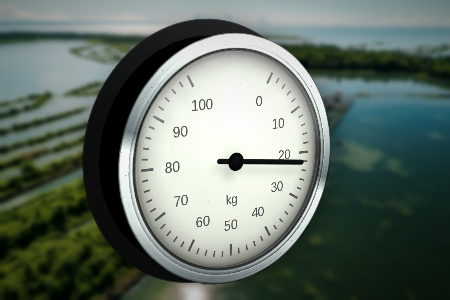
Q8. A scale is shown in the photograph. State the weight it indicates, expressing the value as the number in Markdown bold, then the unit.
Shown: **22** kg
